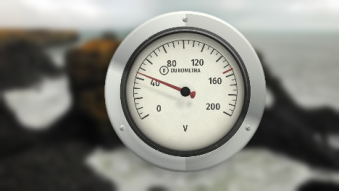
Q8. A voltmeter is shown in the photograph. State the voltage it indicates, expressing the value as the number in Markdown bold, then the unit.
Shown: **45** V
